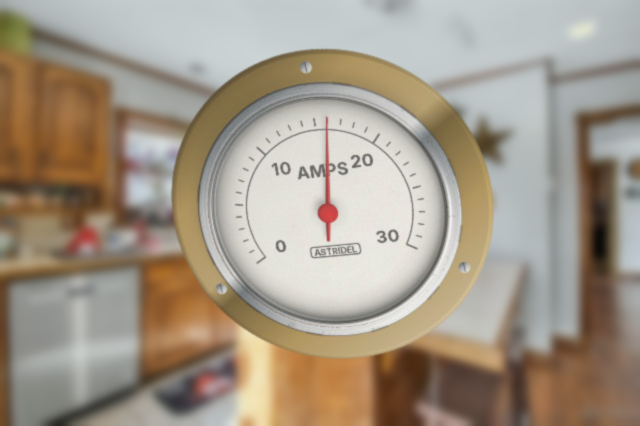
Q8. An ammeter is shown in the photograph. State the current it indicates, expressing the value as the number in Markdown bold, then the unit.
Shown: **16** A
